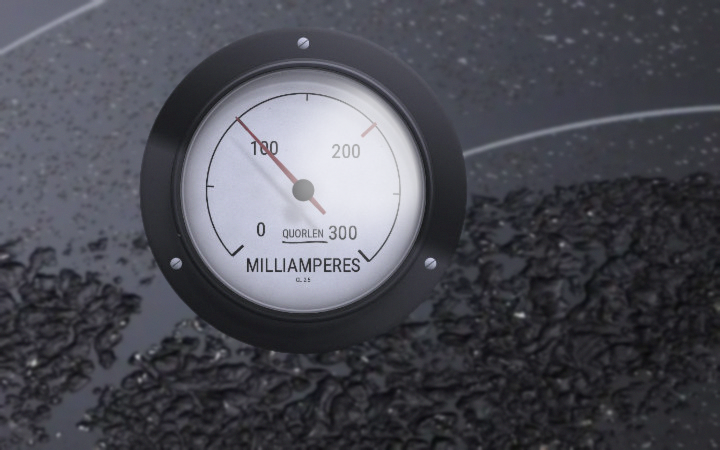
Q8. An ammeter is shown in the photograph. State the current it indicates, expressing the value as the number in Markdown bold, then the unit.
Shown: **100** mA
